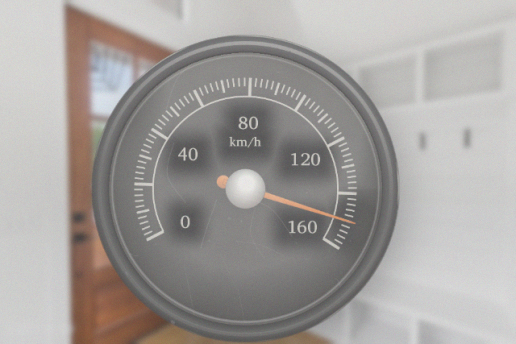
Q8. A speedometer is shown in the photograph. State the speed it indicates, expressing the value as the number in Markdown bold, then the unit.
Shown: **150** km/h
